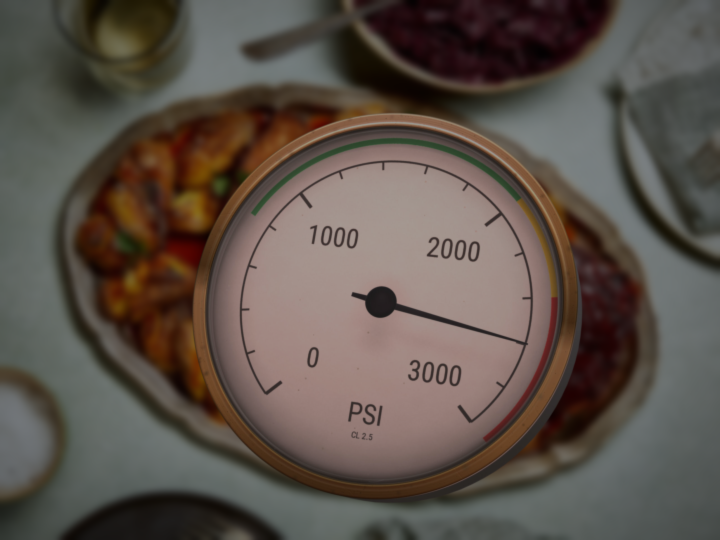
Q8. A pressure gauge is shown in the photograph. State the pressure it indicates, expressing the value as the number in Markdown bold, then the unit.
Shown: **2600** psi
